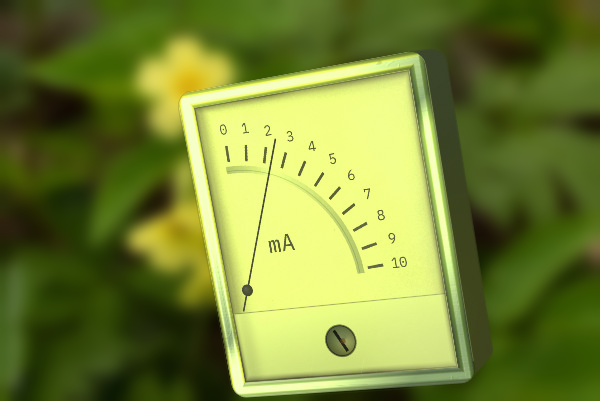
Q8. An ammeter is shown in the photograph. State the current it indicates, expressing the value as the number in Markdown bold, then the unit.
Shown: **2.5** mA
